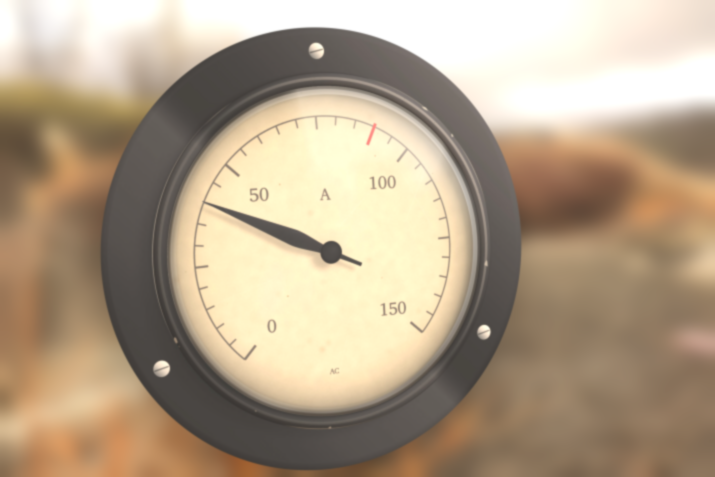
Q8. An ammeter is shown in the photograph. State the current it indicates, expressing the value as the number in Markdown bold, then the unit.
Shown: **40** A
